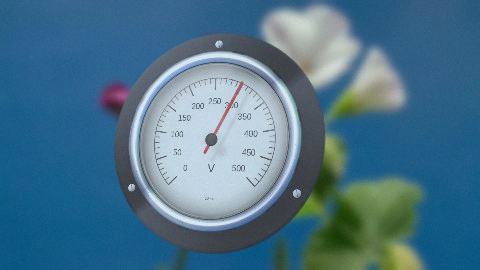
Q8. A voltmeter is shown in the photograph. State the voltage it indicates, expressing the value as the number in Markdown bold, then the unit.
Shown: **300** V
